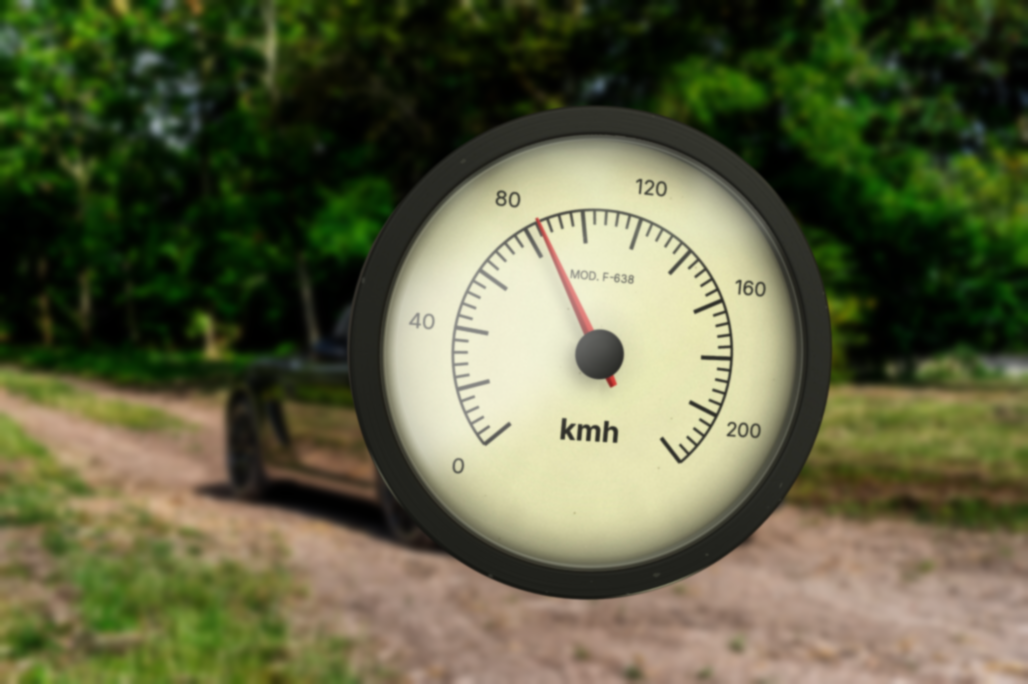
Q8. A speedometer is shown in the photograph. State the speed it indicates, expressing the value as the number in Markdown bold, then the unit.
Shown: **84** km/h
